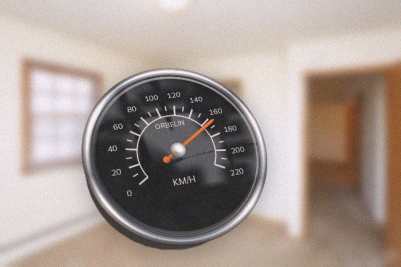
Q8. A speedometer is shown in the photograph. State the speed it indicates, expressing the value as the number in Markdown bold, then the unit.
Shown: **165** km/h
